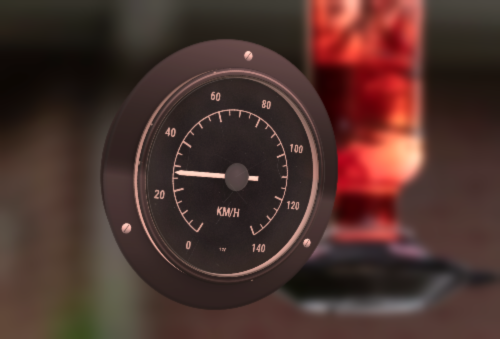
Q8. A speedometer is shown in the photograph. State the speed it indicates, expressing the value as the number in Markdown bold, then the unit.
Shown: **27.5** km/h
